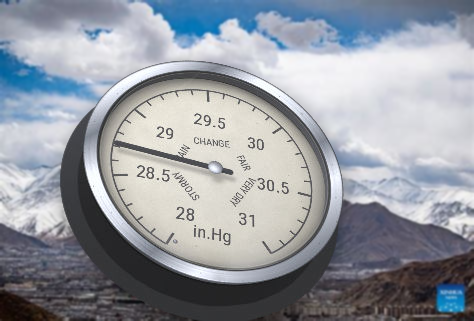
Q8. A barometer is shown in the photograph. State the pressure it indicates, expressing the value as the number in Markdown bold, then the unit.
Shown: **28.7** inHg
